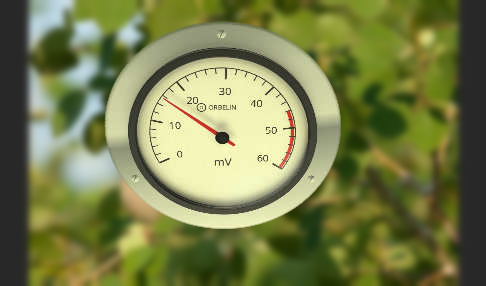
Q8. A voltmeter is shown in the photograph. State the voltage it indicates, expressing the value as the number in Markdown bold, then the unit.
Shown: **16** mV
